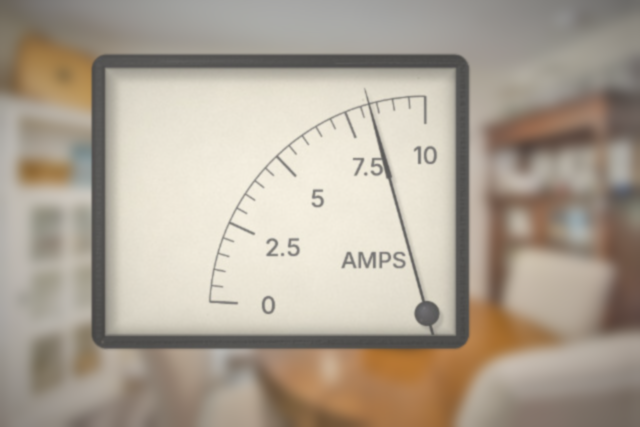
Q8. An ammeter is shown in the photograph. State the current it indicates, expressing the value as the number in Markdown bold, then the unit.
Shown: **8.25** A
